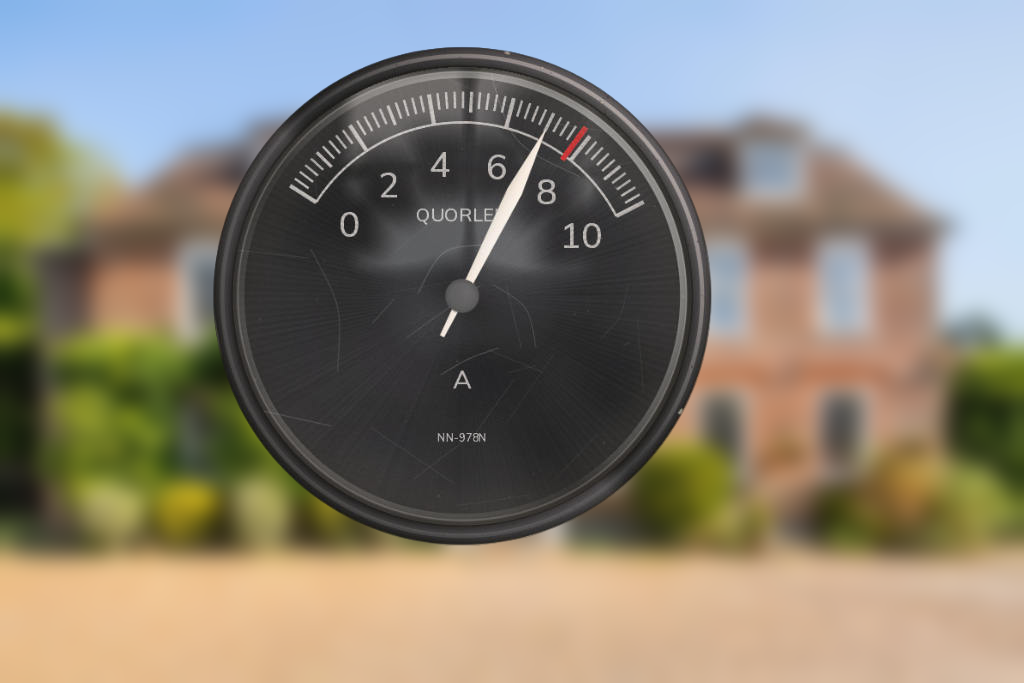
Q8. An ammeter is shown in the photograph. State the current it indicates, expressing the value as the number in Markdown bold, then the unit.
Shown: **7** A
